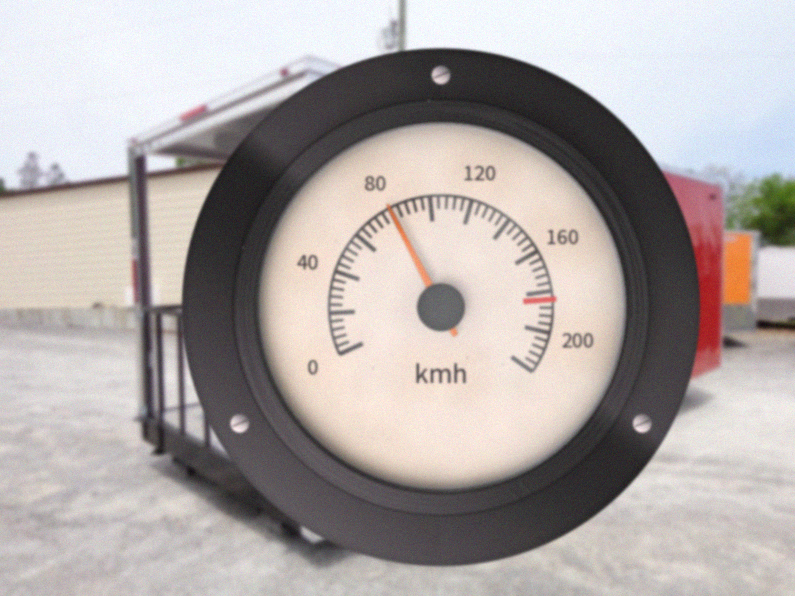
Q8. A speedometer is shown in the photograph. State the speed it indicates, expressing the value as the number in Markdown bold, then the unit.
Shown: **80** km/h
